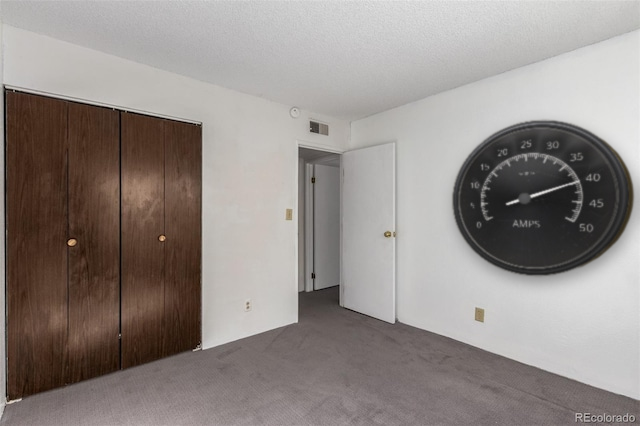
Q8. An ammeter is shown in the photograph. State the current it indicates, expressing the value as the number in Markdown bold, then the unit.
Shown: **40** A
